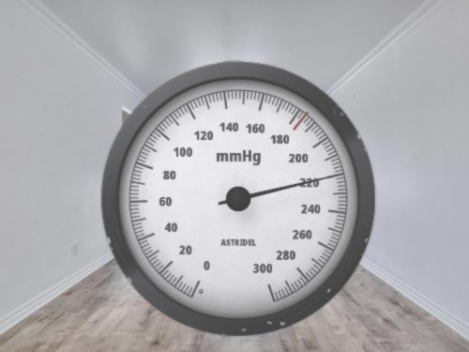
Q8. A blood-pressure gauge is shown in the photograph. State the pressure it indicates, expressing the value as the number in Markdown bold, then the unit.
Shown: **220** mmHg
